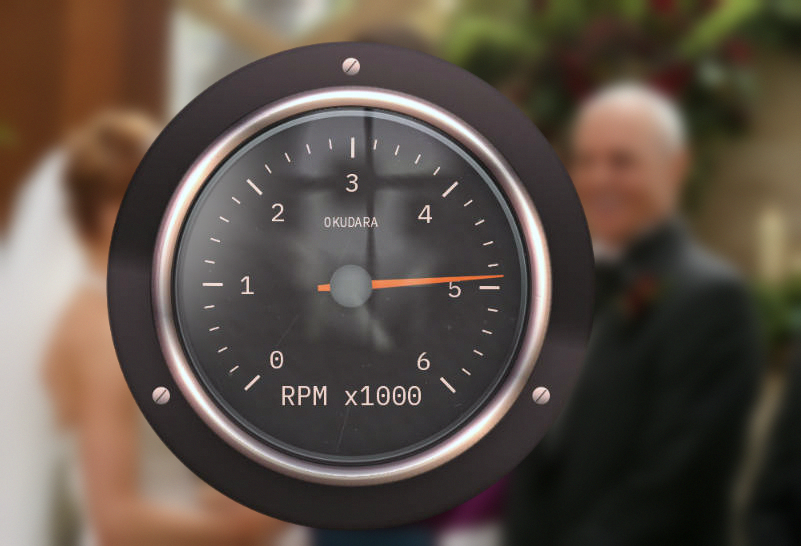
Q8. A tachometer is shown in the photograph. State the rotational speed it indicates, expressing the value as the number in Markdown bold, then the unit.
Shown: **4900** rpm
